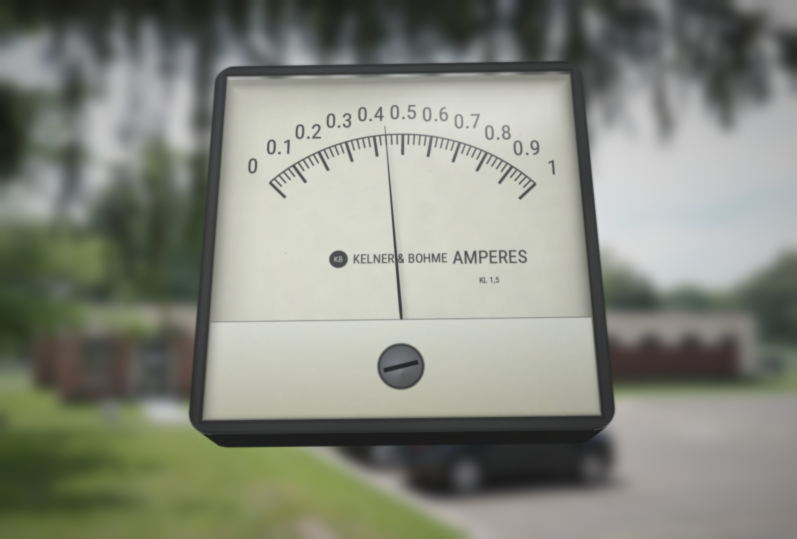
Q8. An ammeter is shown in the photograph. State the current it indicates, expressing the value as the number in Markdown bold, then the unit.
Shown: **0.44** A
